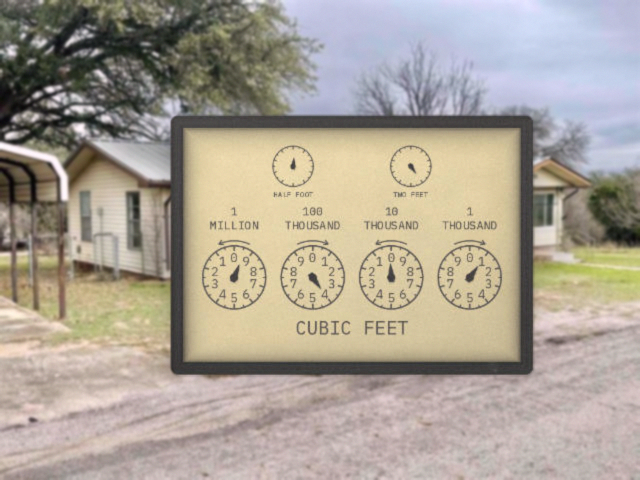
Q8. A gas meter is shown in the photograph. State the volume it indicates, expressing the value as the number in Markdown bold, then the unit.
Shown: **940100** ft³
